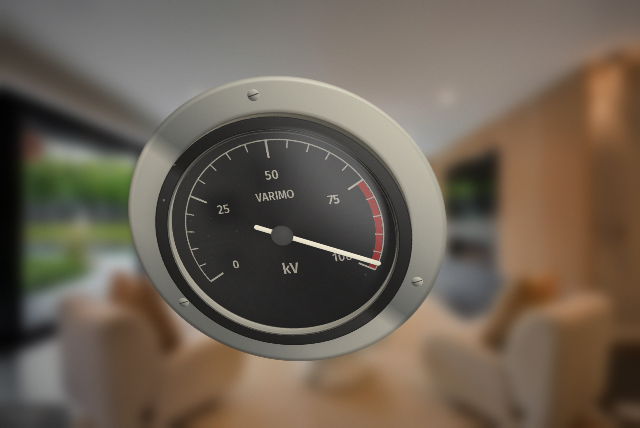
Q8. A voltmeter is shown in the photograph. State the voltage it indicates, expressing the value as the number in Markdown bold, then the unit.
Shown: **97.5** kV
